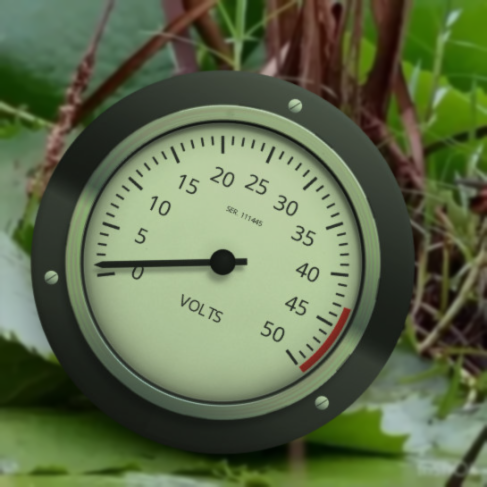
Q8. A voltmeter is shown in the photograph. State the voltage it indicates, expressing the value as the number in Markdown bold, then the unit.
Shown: **1** V
